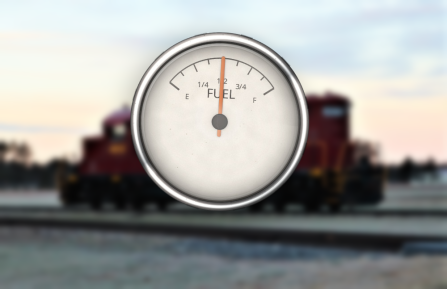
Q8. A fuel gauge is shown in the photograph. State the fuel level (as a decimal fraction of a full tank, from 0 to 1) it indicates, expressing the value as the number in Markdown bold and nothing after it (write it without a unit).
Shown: **0.5**
